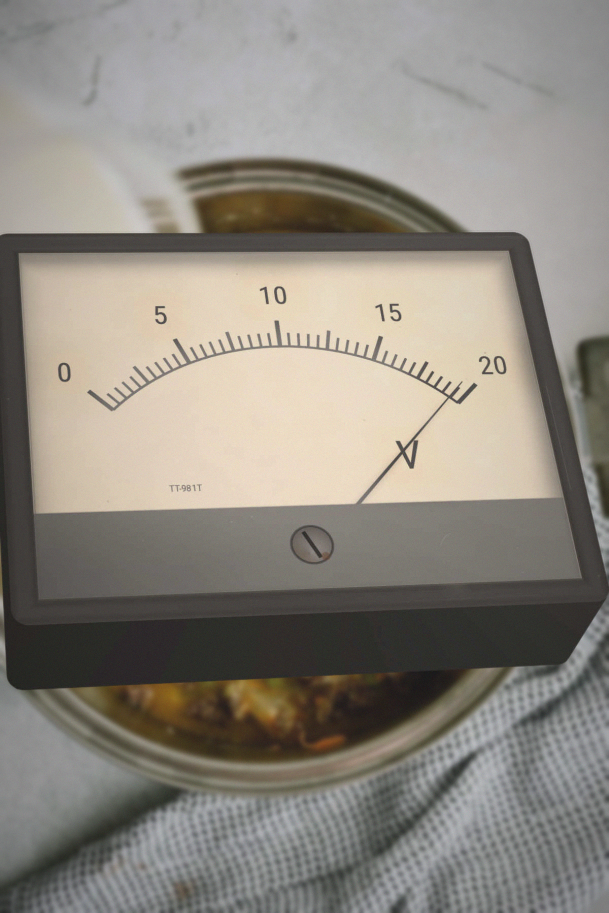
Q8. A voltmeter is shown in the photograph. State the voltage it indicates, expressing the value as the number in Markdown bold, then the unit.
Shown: **19.5** V
